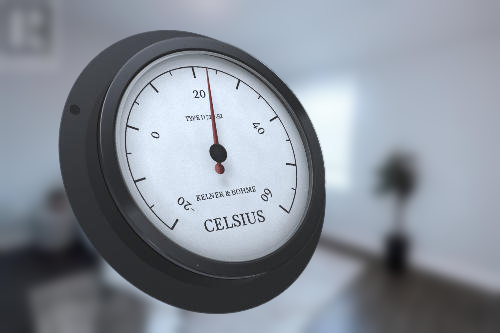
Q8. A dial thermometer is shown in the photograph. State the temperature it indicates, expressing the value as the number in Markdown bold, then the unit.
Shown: **22.5** °C
